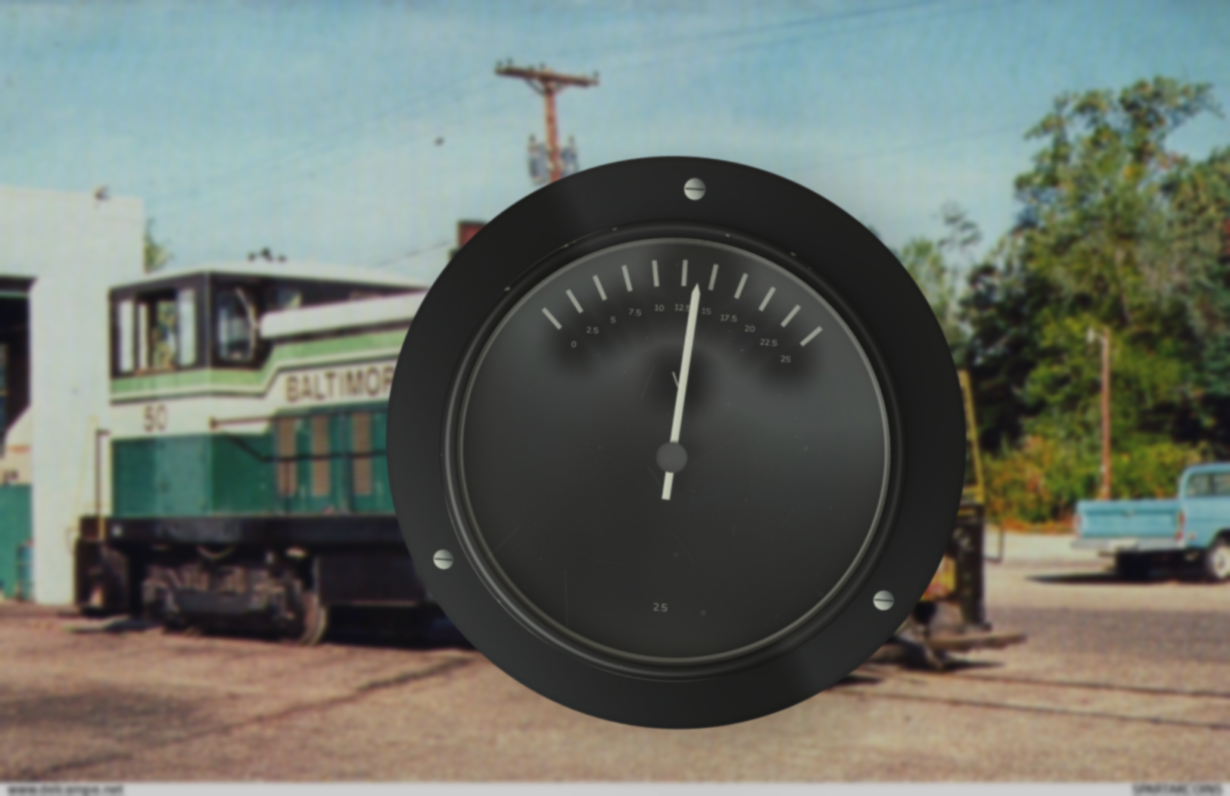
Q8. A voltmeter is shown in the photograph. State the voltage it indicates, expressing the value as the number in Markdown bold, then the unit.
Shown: **13.75** V
